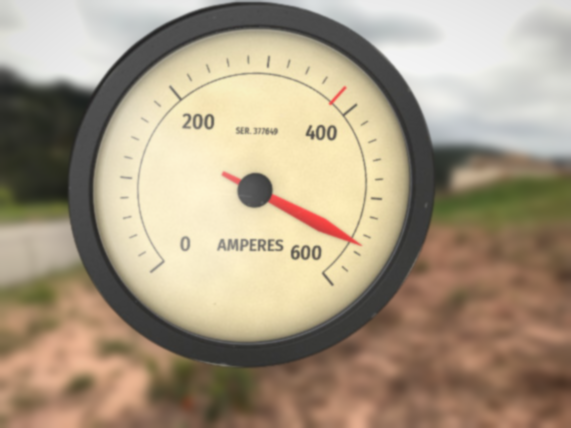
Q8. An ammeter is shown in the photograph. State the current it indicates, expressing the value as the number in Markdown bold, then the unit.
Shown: **550** A
